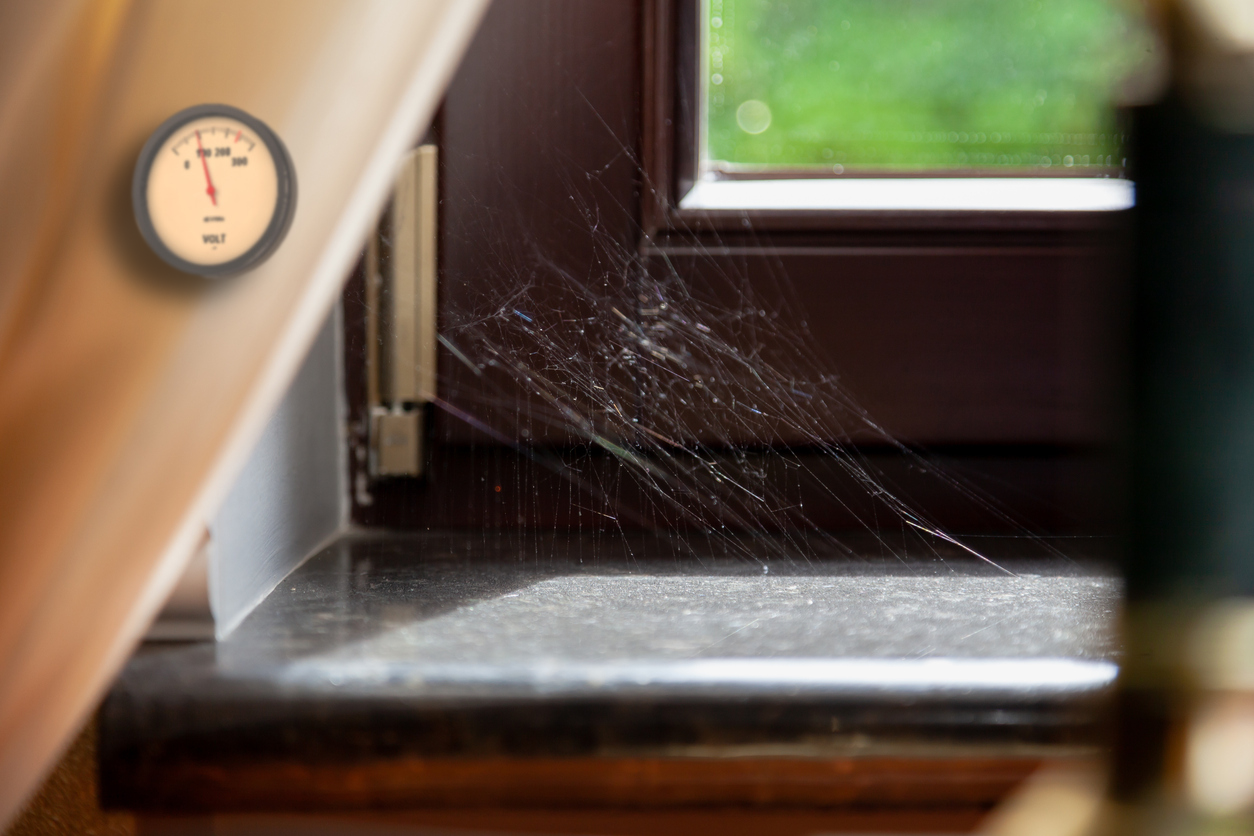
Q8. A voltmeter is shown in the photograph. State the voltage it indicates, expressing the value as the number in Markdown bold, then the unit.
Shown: **100** V
